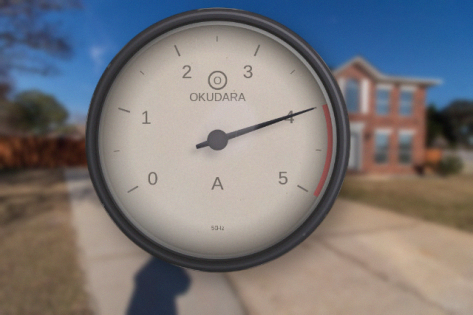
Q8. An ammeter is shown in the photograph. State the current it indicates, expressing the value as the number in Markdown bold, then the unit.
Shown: **4** A
